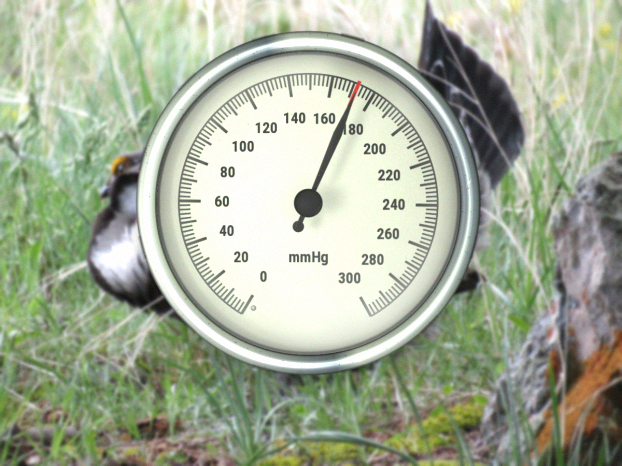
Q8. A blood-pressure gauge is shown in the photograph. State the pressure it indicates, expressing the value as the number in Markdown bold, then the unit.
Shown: **172** mmHg
